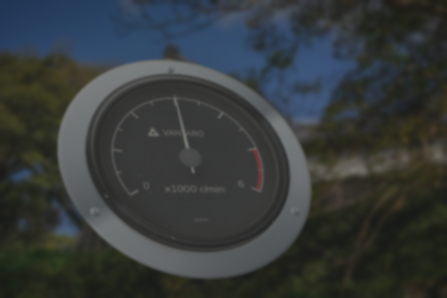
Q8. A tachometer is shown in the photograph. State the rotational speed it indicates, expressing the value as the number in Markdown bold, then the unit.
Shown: **3000** rpm
